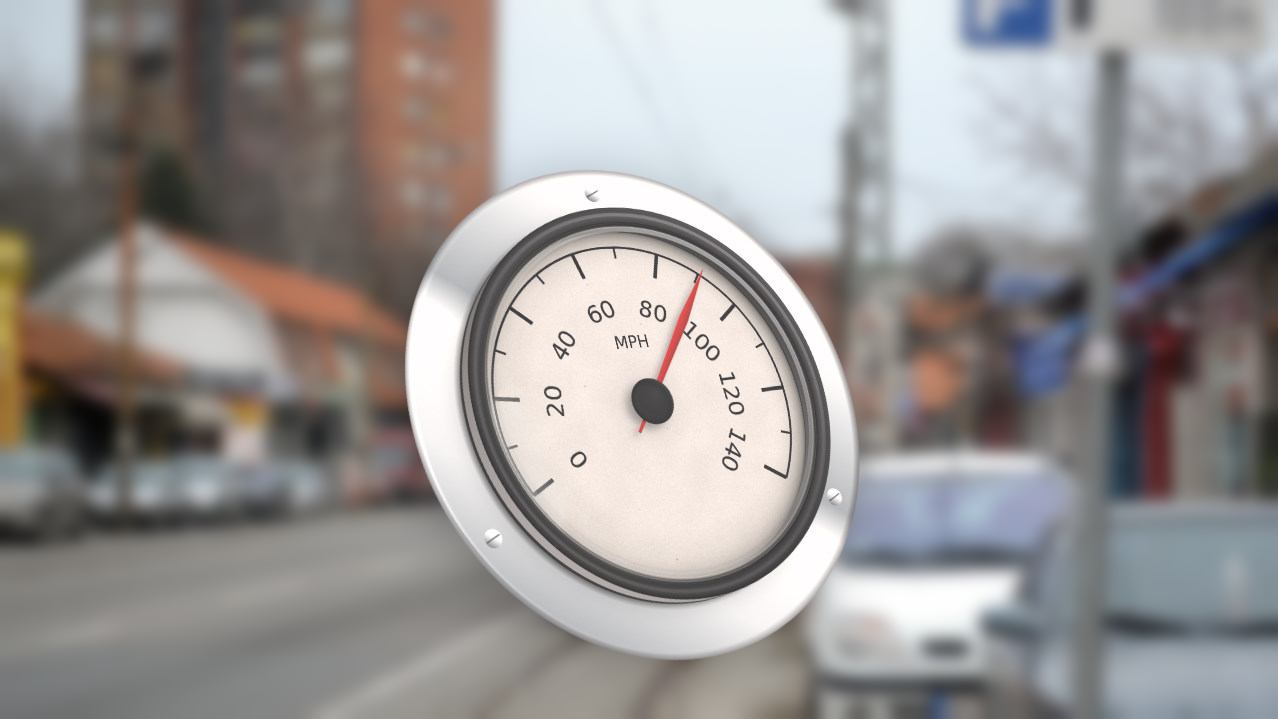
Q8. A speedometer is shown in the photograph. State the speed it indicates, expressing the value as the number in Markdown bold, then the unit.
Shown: **90** mph
